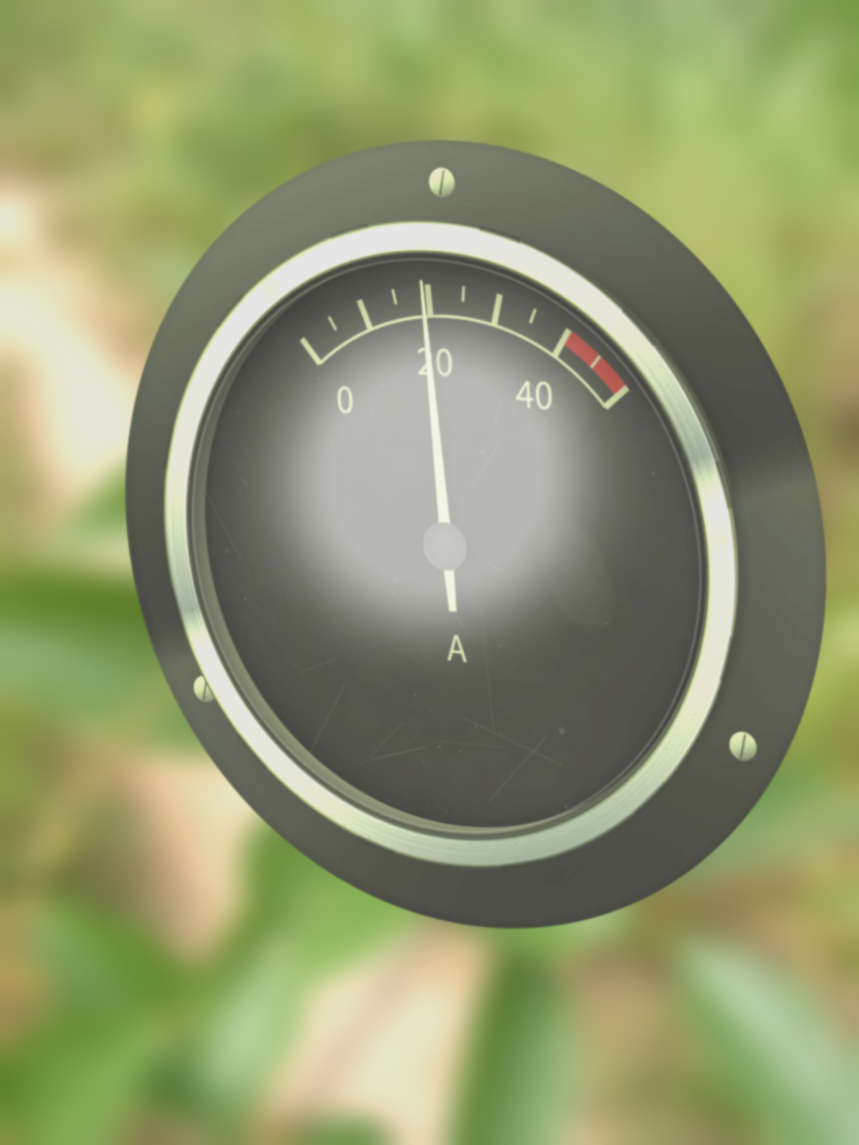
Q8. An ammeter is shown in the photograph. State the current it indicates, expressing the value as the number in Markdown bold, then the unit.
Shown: **20** A
